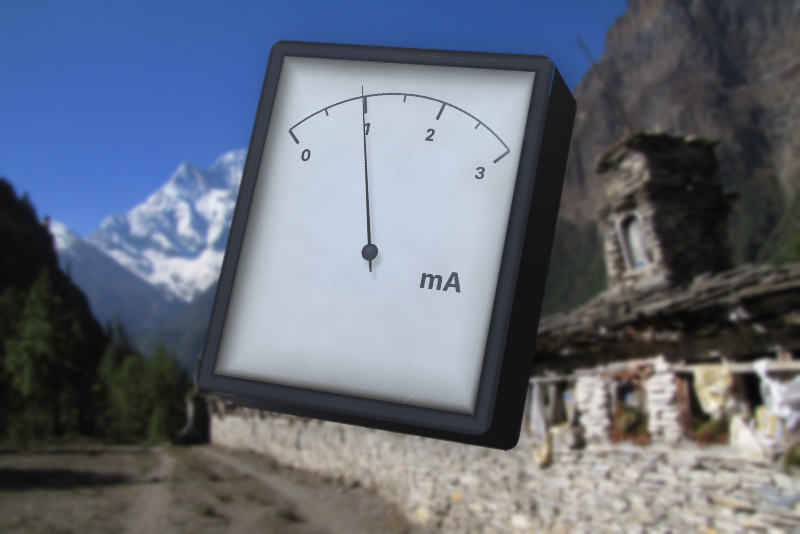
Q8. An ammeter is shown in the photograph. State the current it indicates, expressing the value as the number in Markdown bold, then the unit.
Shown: **1** mA
